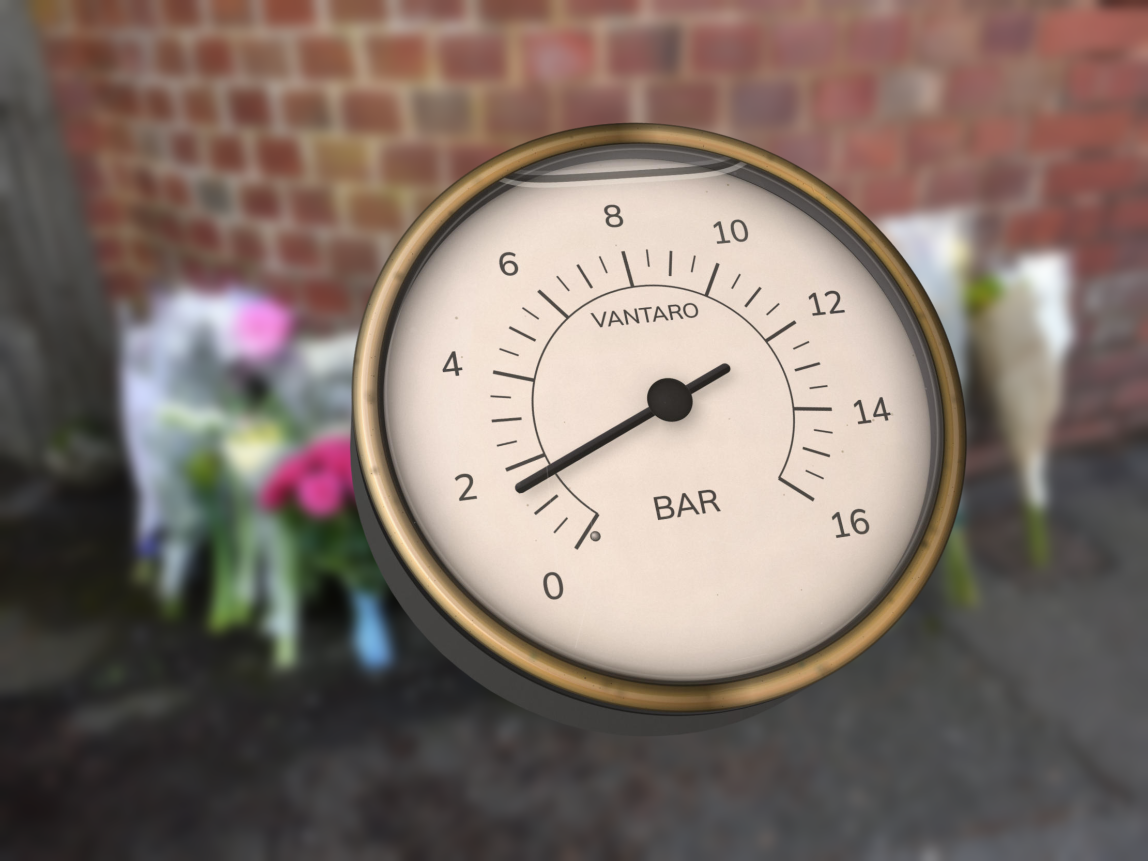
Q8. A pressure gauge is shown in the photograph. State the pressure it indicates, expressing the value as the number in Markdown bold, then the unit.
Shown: **1.5** bar
